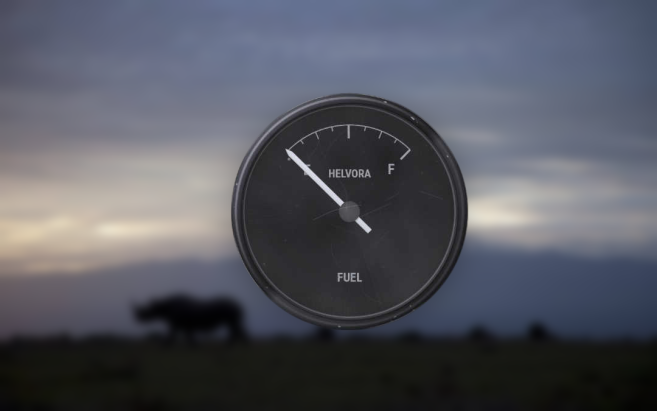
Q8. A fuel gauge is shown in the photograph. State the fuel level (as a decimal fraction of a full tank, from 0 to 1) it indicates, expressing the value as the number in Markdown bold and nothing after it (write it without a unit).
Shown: **0**
